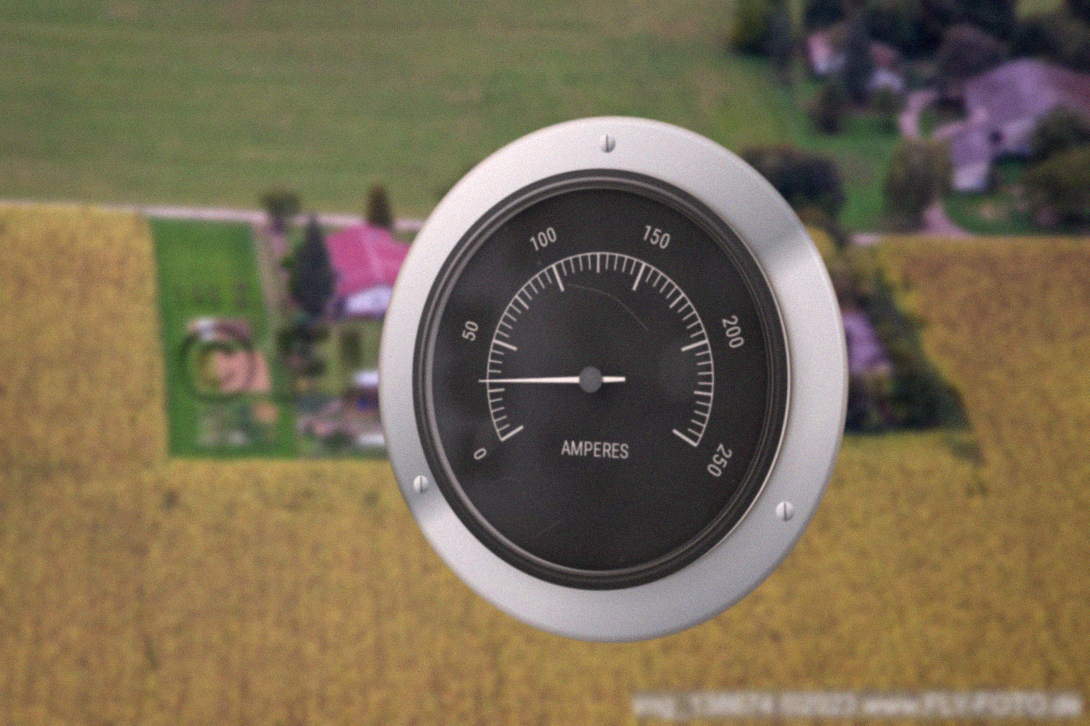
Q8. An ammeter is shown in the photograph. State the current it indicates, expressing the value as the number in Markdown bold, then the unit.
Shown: **30** A
